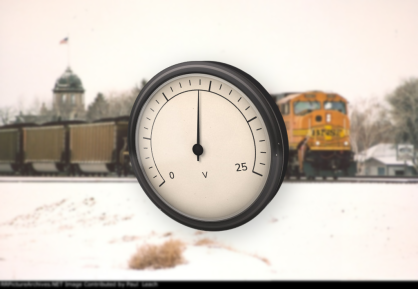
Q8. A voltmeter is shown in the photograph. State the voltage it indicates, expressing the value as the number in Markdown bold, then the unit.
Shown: **14** V
